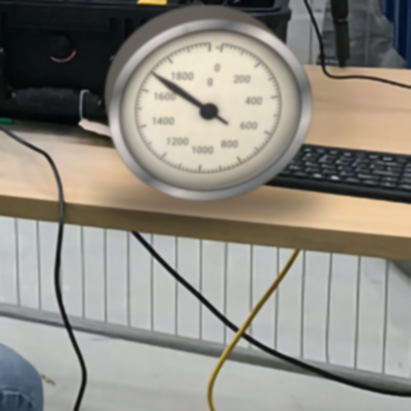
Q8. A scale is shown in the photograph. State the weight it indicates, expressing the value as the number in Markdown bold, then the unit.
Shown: **1700** g
